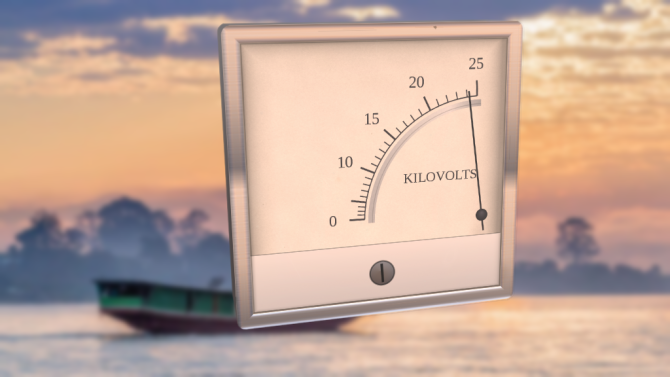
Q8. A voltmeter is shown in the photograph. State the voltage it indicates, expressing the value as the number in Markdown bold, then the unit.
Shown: **24** kV
